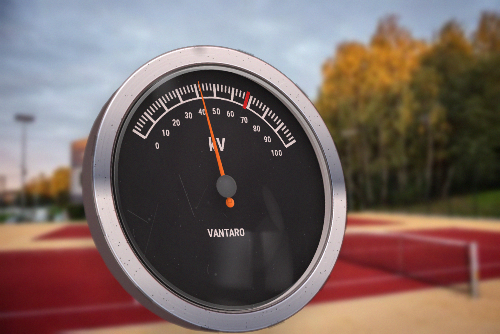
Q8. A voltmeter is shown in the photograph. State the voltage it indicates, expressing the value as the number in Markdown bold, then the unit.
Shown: **40** kV
